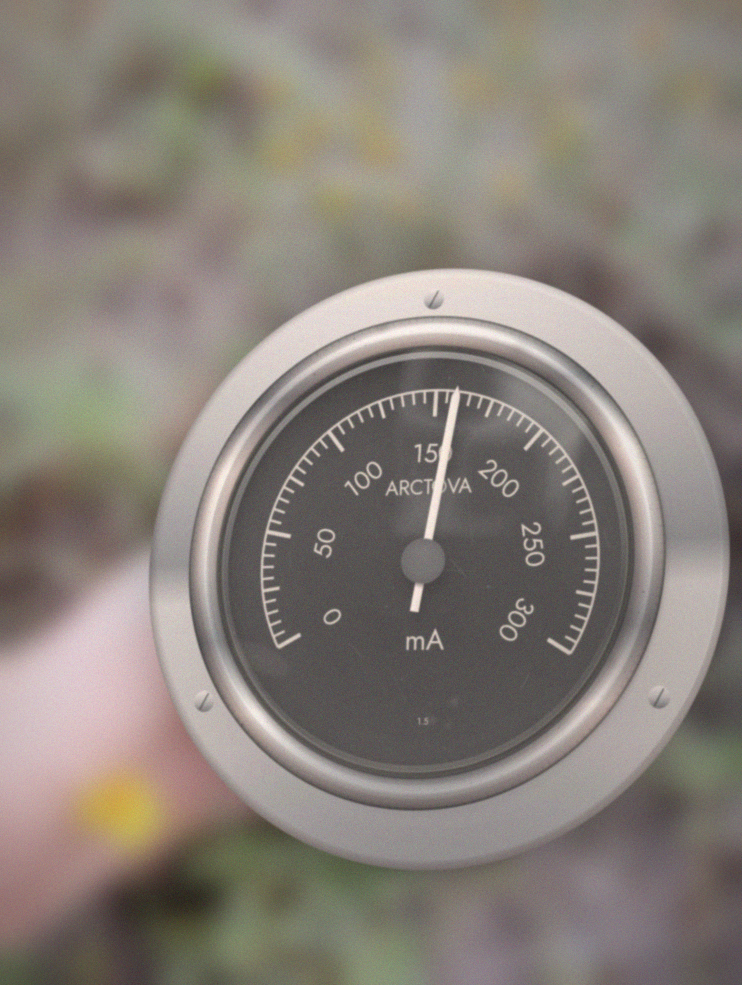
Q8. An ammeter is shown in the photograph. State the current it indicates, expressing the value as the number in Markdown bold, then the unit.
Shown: **160** mA
